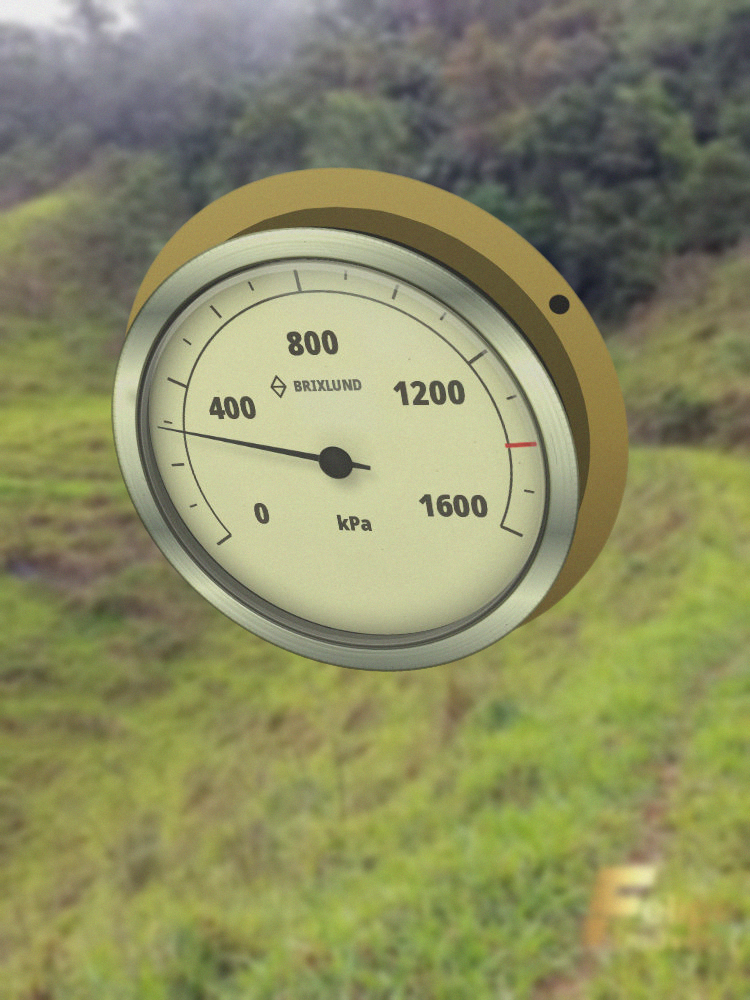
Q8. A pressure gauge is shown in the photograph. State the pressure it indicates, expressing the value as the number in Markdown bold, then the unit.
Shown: **300** kPa
